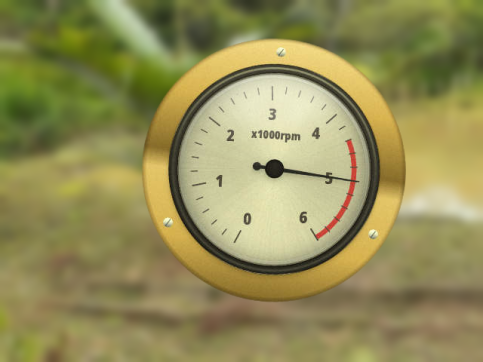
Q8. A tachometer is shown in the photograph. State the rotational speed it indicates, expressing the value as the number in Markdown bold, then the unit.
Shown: **5000** rpm
